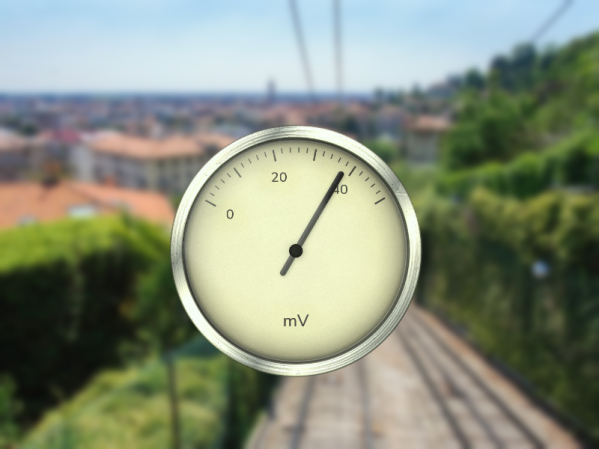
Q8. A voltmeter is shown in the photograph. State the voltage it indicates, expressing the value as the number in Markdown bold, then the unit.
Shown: **38** mV
